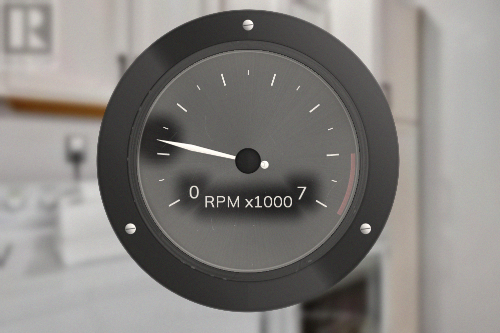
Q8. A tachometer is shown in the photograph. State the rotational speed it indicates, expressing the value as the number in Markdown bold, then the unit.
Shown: **1250** rpm
